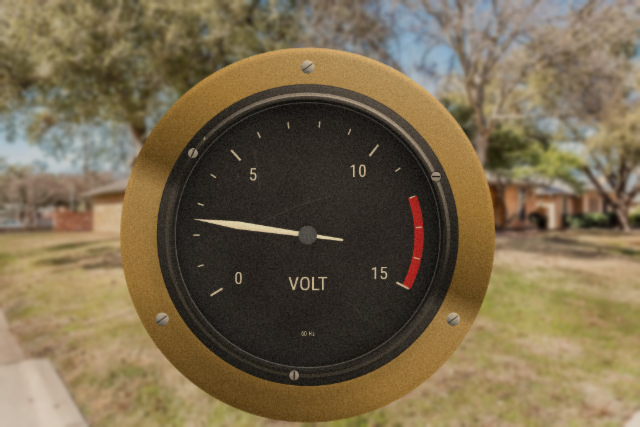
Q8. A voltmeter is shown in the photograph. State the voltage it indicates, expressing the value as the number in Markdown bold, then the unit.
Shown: **2.5** V
